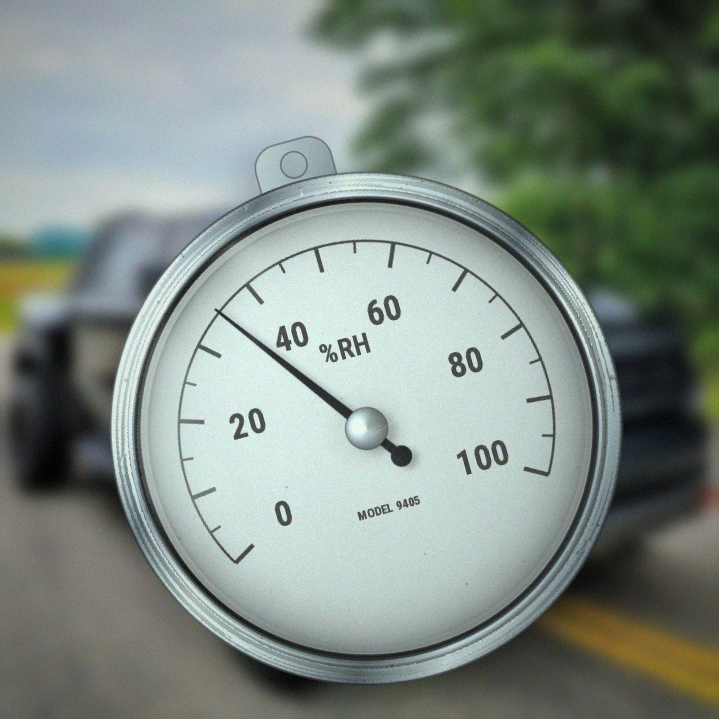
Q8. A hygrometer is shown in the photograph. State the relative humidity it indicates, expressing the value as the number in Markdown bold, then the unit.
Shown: **35** %
